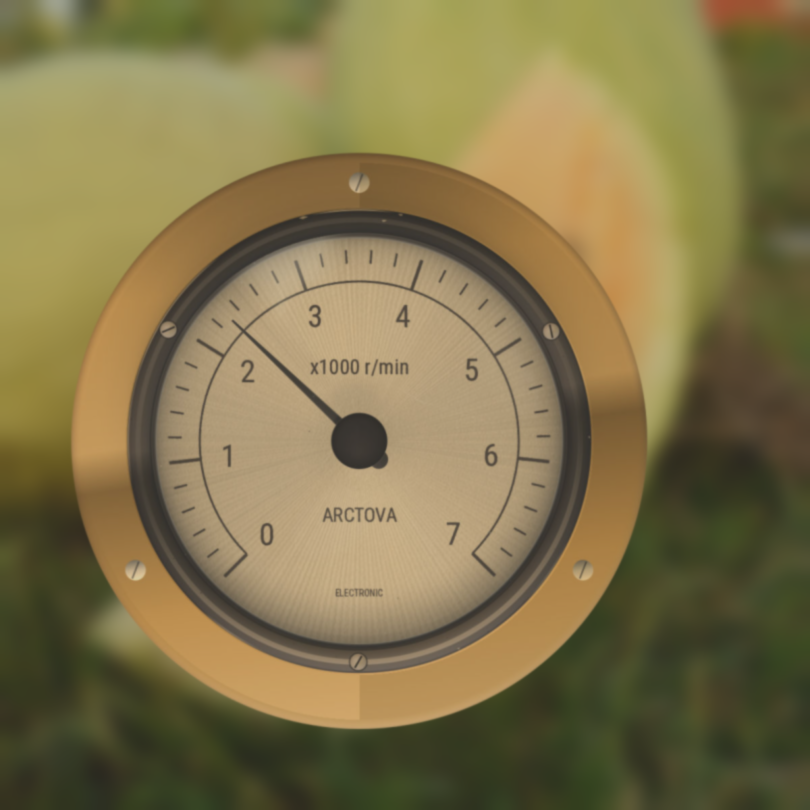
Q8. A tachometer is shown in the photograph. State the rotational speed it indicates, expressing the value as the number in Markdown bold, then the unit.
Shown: **2300** rpm
